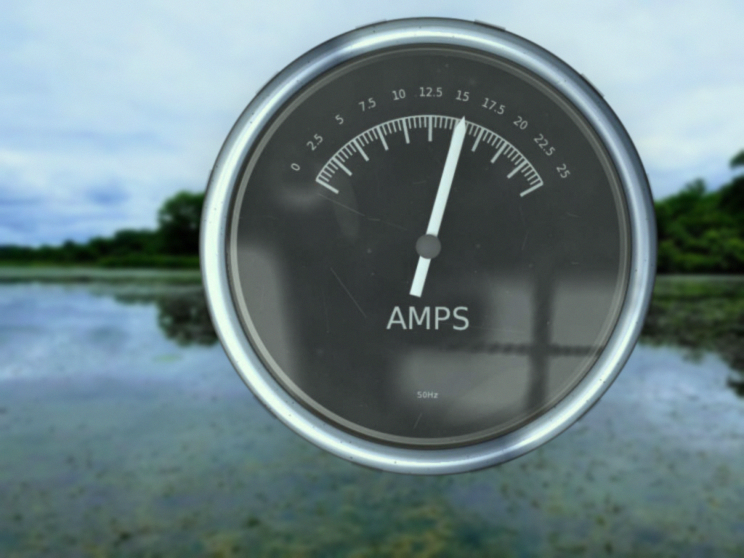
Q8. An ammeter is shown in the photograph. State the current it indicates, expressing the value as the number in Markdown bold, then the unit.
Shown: **15.5** A
